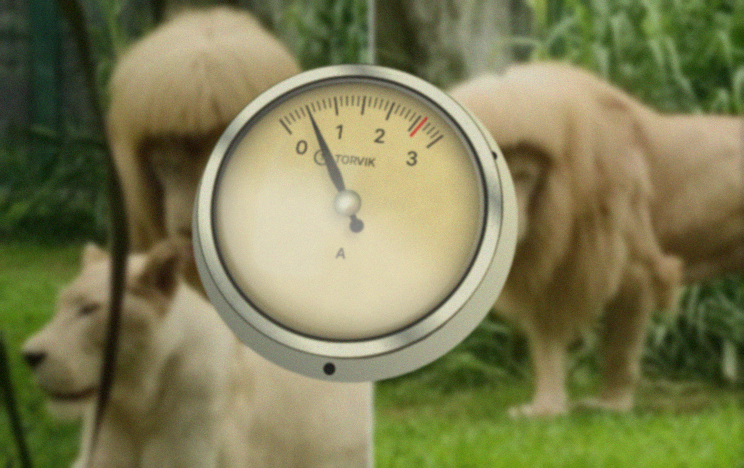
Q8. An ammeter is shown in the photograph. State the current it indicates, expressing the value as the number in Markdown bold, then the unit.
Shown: **0.5** A
